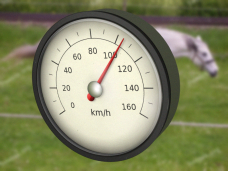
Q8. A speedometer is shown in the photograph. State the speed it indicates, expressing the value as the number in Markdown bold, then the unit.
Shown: **105** km/h
